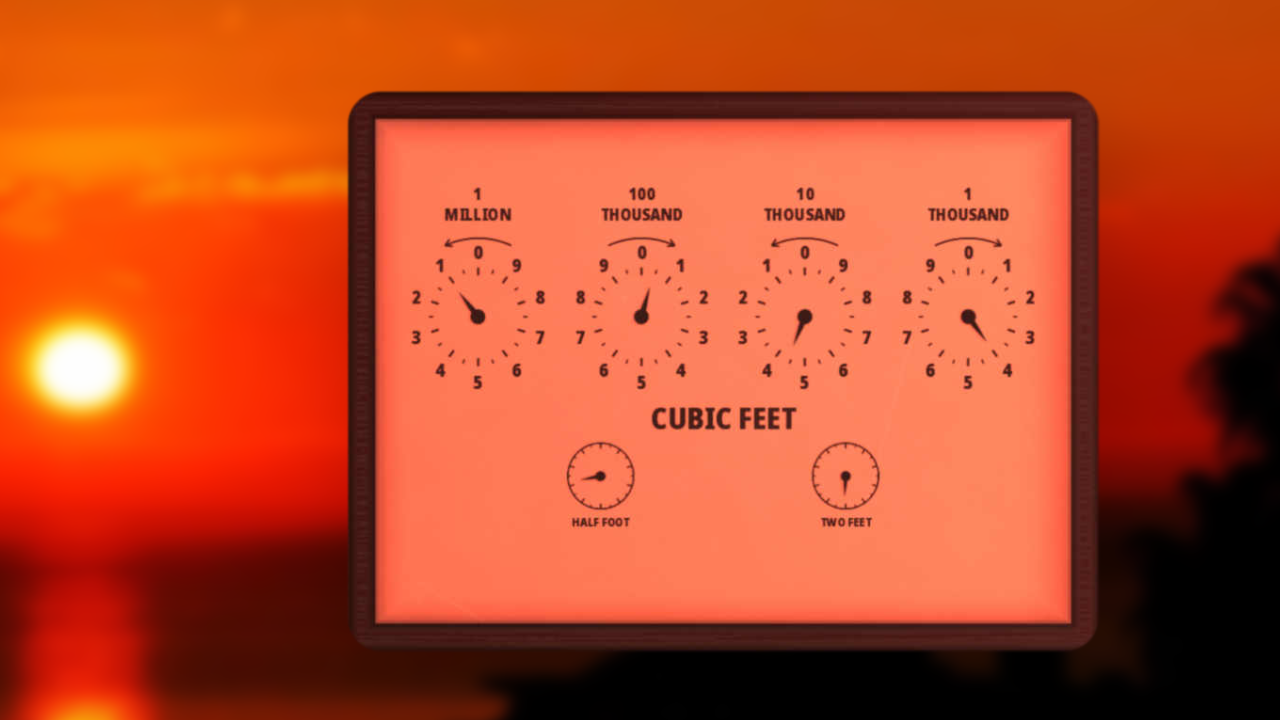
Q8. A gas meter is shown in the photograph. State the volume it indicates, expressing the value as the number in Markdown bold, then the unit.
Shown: **104400** ft³
